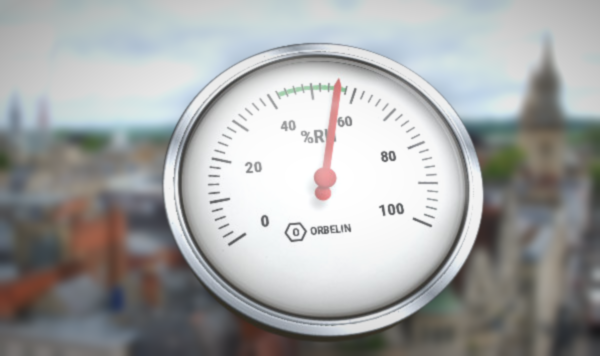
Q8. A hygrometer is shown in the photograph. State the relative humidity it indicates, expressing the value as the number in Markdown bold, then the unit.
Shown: **56** %
